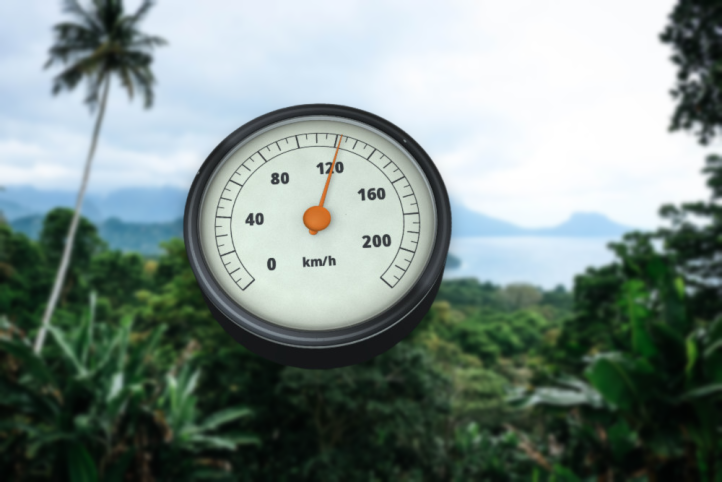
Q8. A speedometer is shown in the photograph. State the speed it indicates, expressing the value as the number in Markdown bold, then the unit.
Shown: **122.5** km/h
